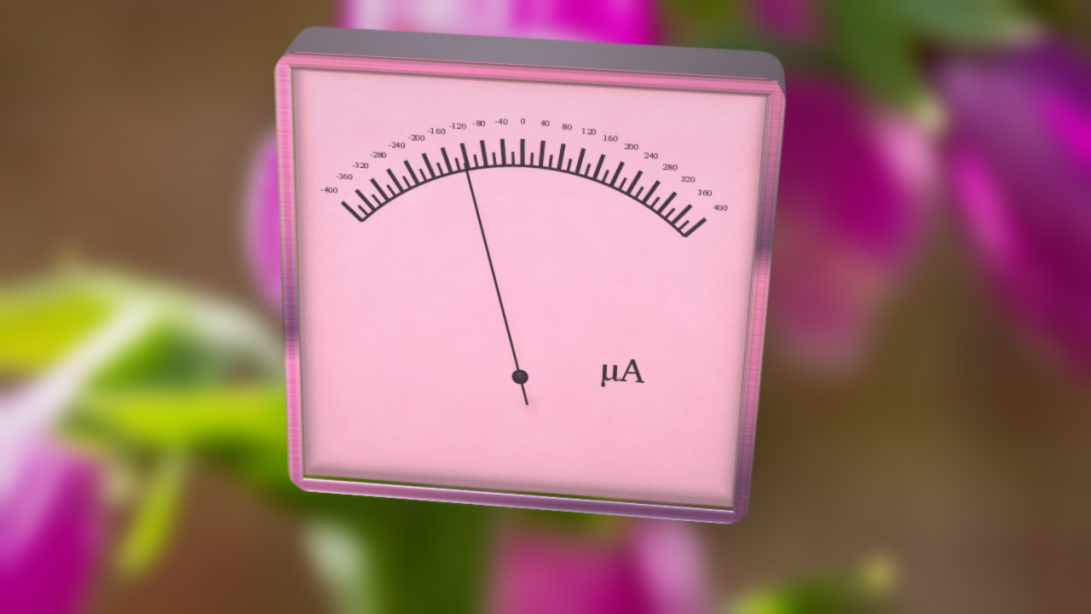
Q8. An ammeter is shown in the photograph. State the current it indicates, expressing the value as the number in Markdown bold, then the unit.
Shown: **-120** µA
